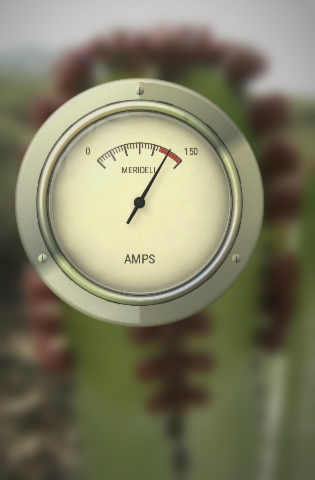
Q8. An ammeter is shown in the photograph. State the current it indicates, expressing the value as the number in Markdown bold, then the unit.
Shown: **125** A
